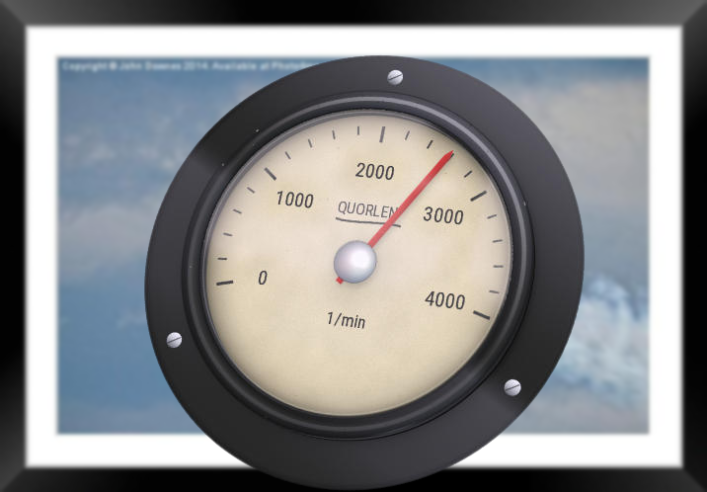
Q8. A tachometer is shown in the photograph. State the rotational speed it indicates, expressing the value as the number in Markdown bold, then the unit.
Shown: **2600** rpm
